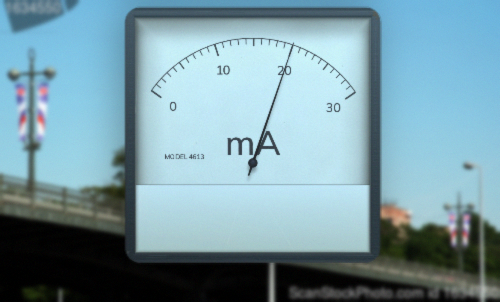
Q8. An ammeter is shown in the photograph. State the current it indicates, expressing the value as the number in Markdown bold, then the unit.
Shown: **20** mA
